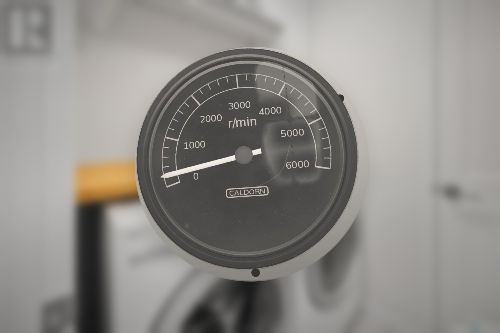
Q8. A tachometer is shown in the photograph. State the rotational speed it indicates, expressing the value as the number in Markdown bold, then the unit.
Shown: **200** rpm
